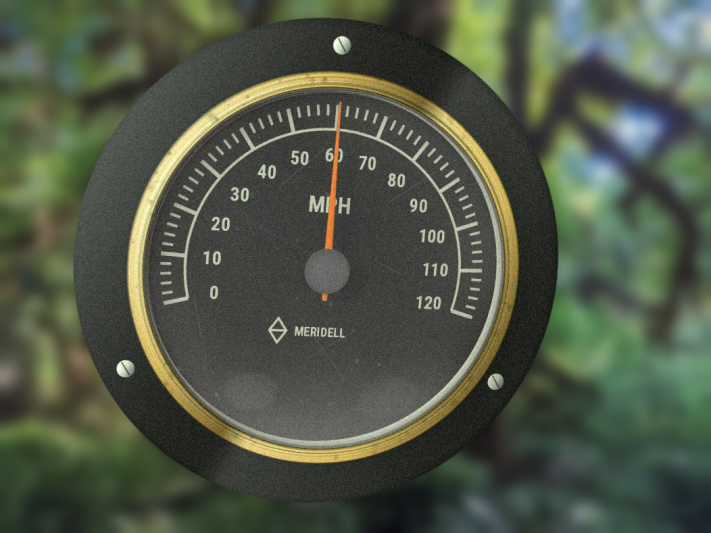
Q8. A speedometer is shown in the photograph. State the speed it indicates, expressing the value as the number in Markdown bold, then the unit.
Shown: **60** mph
